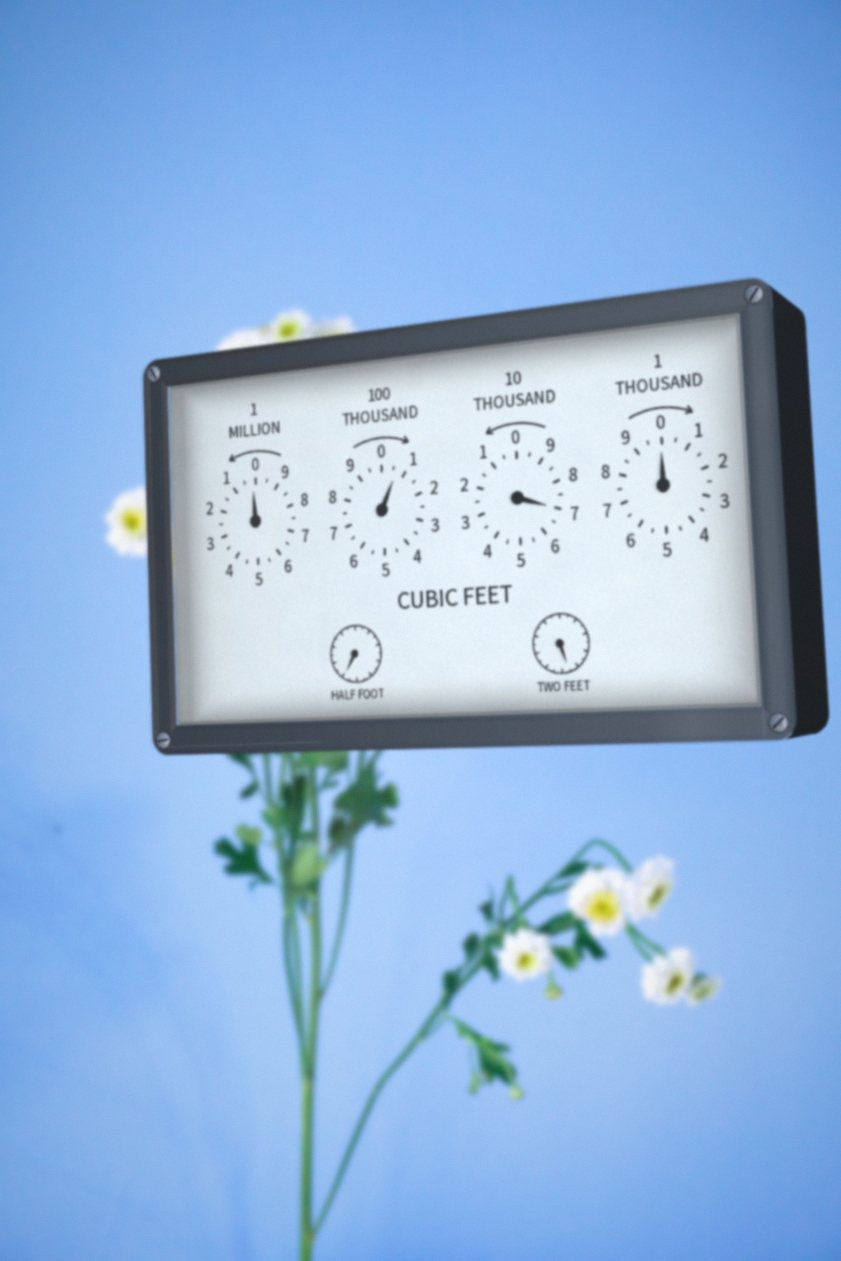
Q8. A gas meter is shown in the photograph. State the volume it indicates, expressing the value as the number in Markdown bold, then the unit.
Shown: **7000** ft³
